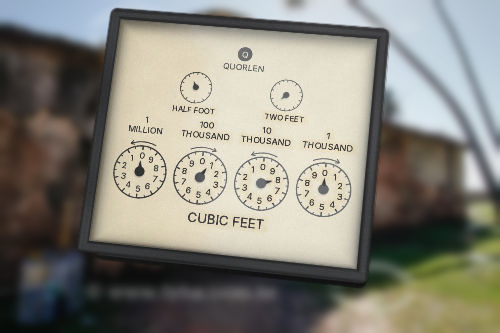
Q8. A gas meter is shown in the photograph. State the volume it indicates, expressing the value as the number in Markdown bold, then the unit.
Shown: **8000** ft³
